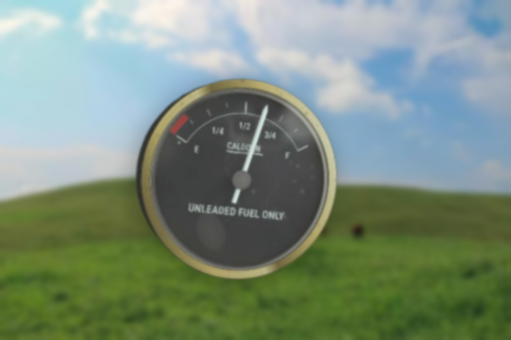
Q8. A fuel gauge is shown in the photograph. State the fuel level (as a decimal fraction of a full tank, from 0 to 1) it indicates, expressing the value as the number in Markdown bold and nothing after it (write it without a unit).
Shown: **0.625**
